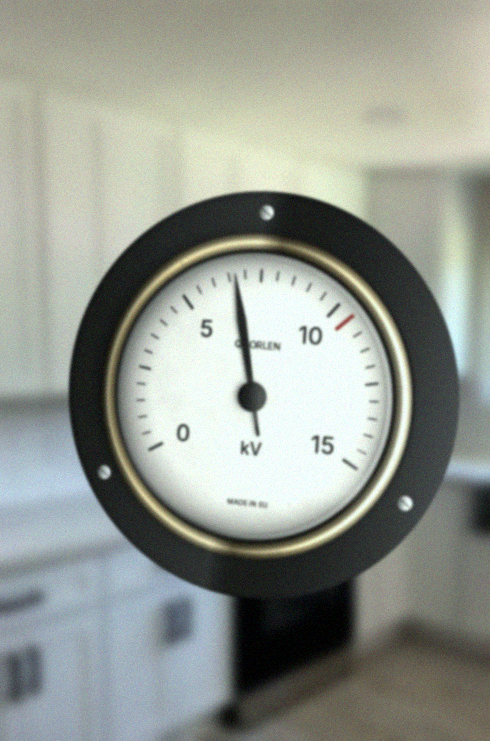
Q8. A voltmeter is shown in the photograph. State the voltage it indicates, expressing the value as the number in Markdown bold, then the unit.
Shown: **6.75** kV
